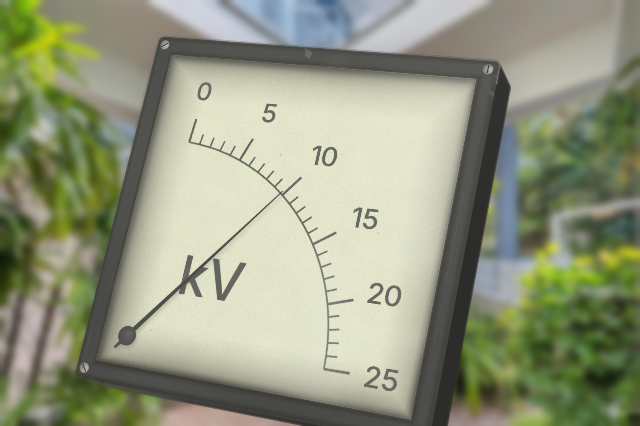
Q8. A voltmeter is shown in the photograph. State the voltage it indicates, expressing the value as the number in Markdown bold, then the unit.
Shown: **10** kV
